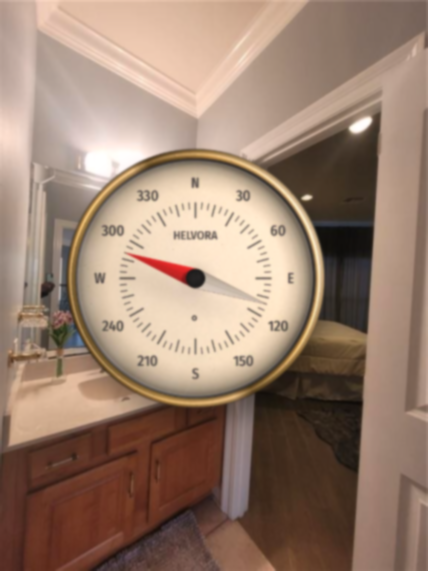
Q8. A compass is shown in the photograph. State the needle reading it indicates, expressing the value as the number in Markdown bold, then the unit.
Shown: **290** °
